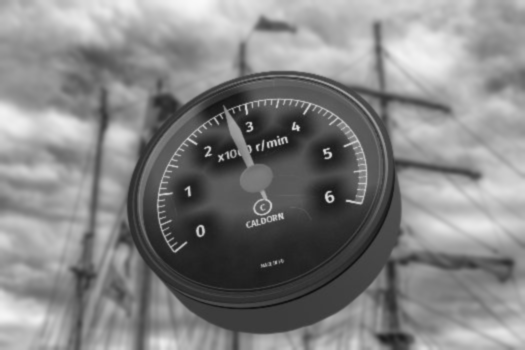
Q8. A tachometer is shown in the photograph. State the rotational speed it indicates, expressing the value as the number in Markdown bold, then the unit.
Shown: **2700** rpm
